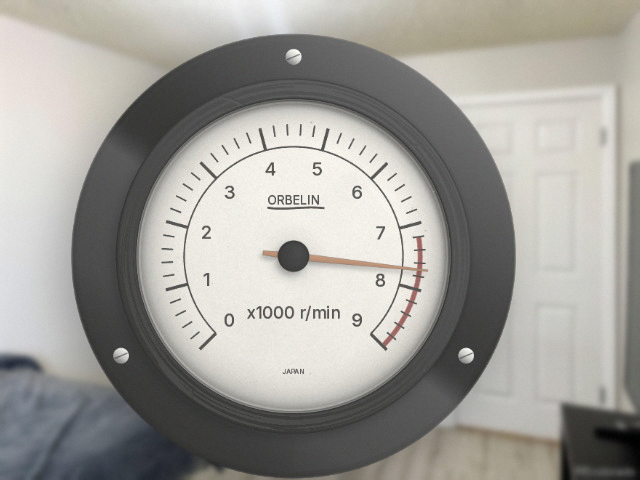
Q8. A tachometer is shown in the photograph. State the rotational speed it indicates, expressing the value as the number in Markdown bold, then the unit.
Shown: **7700** rpm
